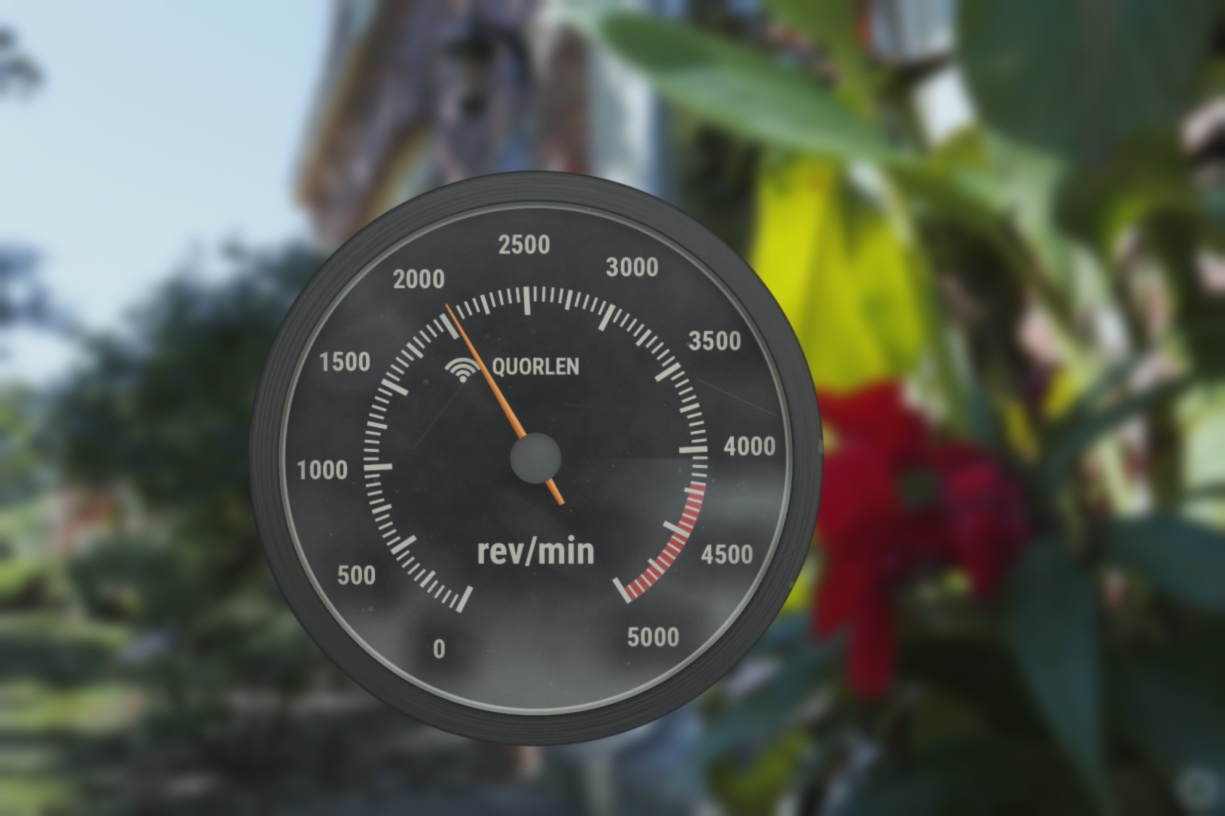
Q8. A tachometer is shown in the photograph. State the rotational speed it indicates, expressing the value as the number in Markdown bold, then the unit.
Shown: **2050** rpm
